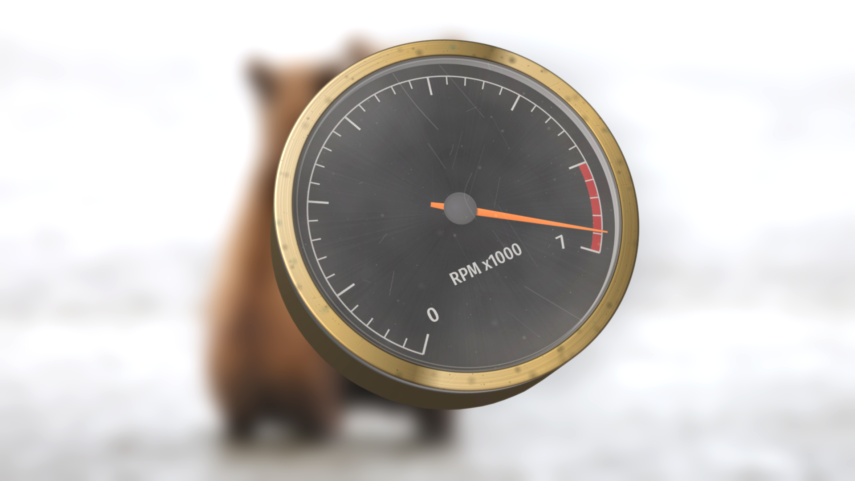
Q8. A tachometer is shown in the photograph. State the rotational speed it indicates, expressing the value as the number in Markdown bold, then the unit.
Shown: **6800** rpm
